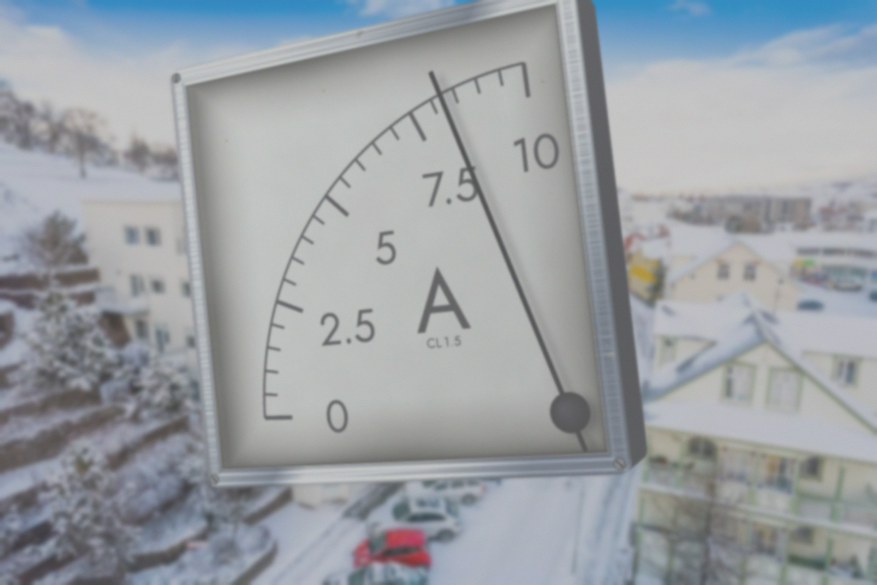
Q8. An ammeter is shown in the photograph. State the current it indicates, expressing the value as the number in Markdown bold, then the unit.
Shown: **8.25** A
